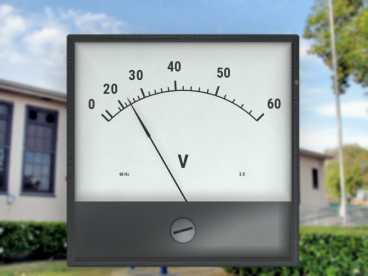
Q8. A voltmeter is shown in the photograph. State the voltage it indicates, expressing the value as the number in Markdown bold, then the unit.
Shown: **24** V
